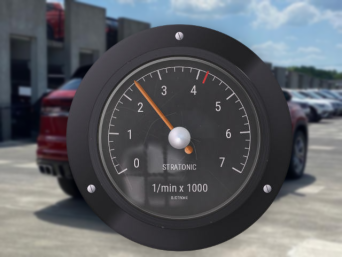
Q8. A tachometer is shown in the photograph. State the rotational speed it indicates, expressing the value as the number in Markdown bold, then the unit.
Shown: **2400** rpm
